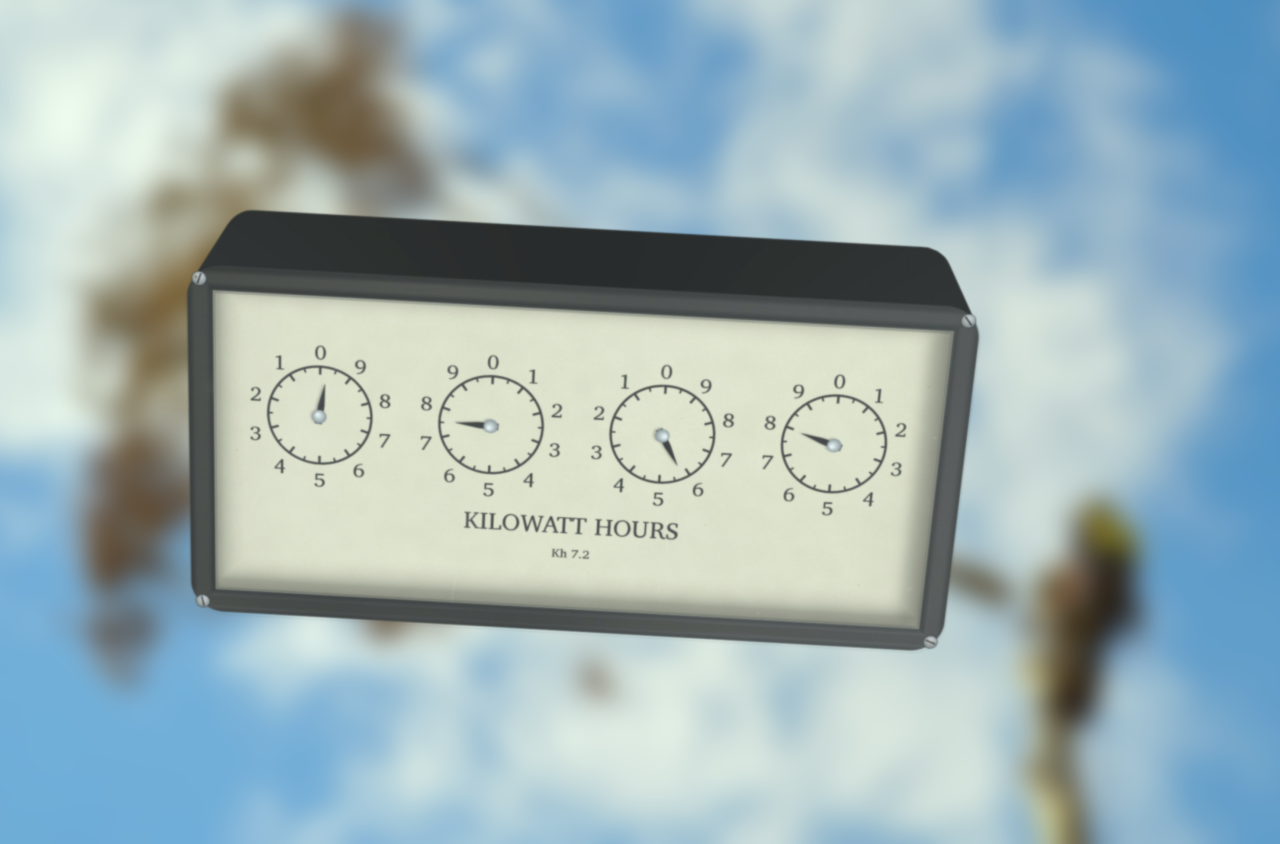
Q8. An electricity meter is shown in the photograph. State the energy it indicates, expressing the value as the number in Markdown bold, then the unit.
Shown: **9758** kWh
